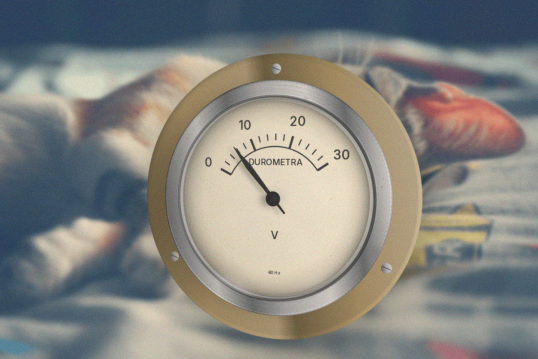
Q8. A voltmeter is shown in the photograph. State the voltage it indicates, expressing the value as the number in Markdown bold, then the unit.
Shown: **6** V
